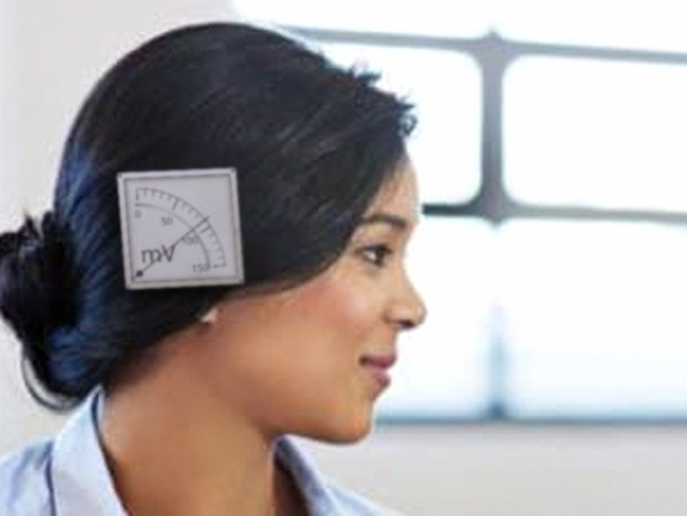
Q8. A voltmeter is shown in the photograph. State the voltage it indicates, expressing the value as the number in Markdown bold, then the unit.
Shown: **90** mV
